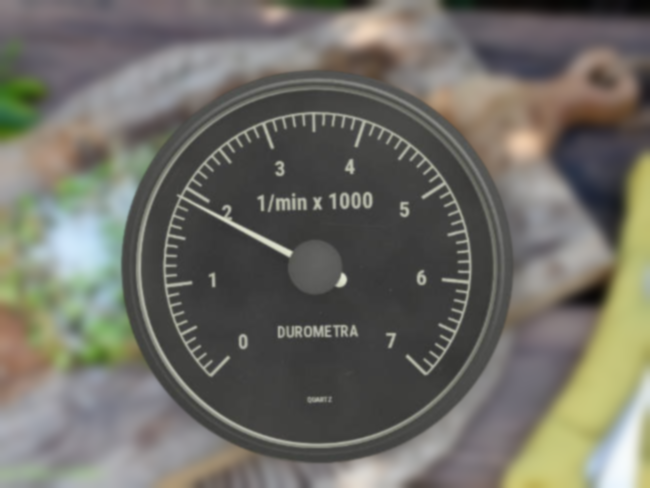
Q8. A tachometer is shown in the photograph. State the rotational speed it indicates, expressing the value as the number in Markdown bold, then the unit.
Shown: **1900** rpm
